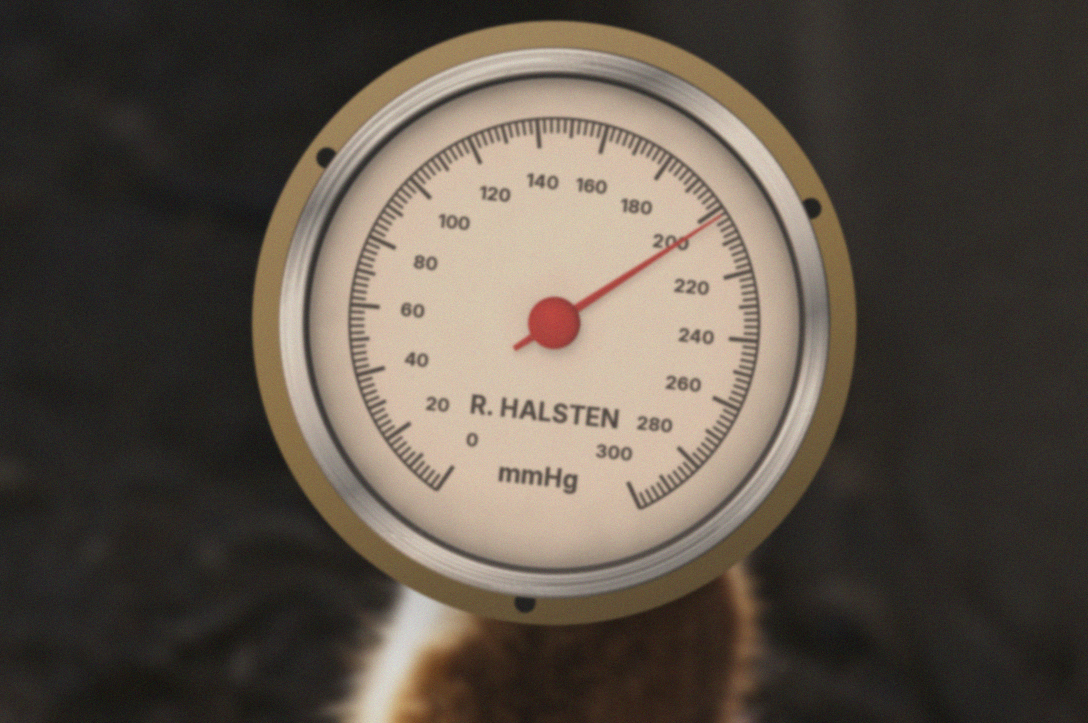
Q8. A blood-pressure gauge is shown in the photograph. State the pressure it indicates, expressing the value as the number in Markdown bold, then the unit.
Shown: **202** mmHg
